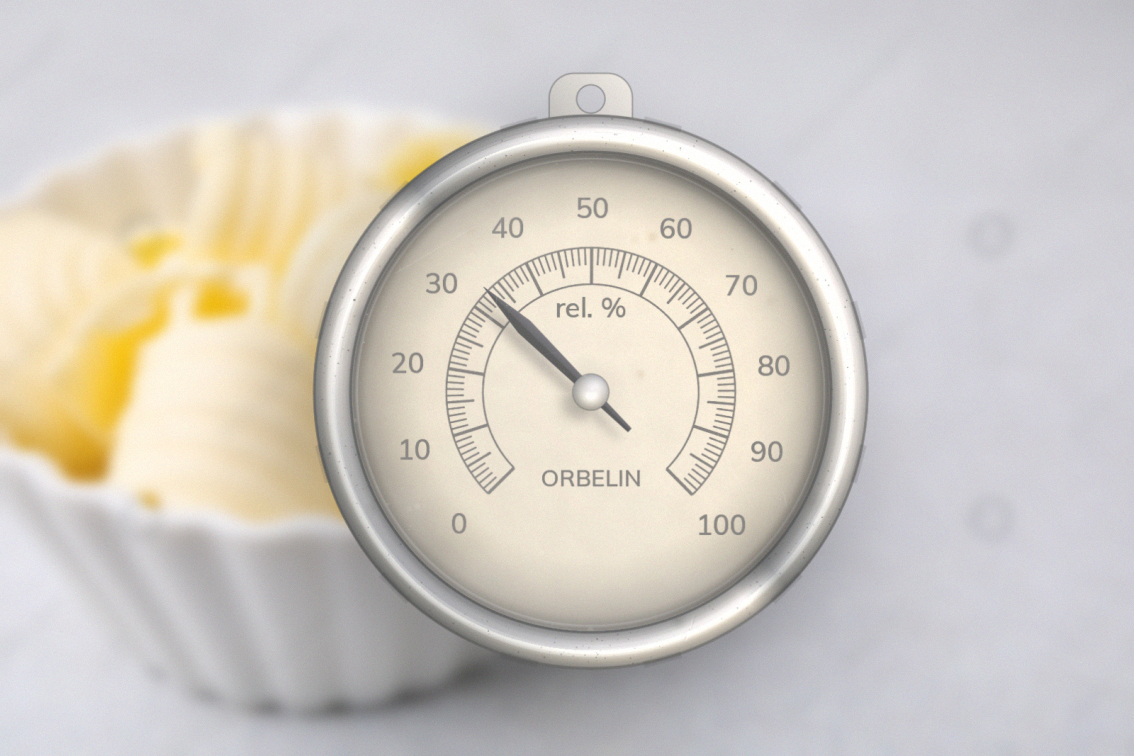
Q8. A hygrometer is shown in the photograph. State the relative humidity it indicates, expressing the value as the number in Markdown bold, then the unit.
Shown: **33** %
